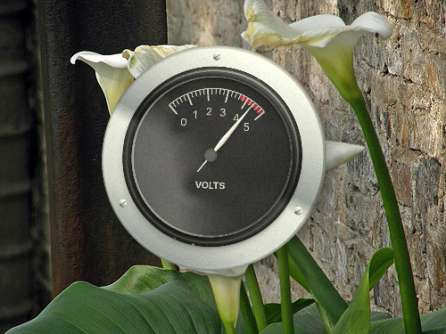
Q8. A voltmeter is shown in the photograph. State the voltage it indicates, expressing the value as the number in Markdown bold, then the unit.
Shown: **4.4** V
